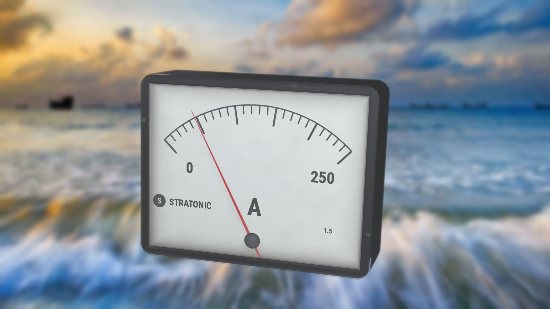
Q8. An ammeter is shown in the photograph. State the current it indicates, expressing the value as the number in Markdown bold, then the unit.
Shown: **50** A
